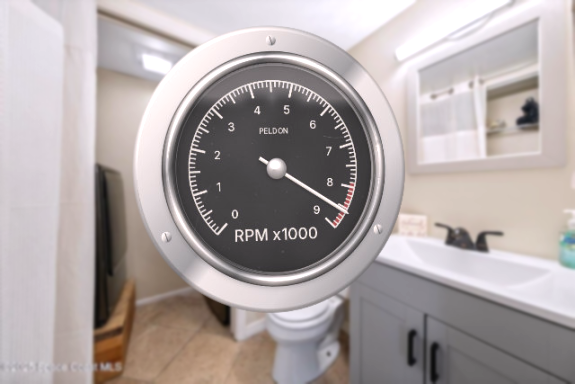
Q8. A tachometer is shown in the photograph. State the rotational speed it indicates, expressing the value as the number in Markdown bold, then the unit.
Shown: **8600** rpm
